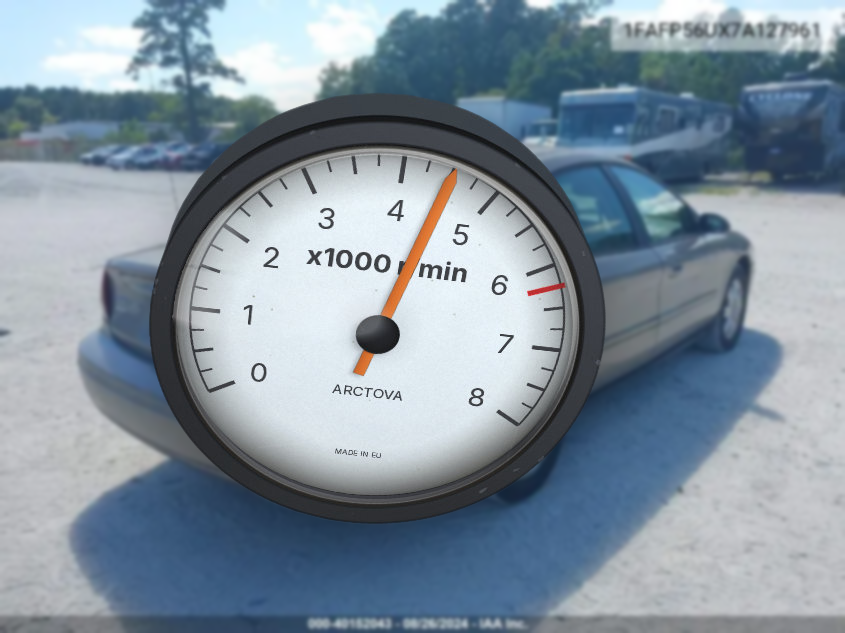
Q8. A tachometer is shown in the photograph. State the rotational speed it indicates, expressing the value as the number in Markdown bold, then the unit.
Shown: **4500** rpm
